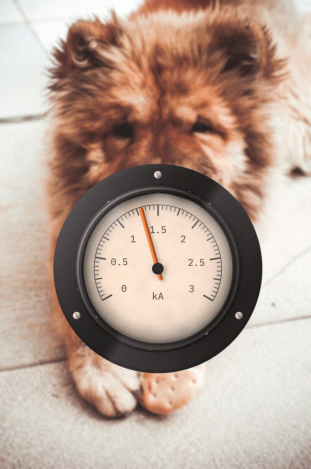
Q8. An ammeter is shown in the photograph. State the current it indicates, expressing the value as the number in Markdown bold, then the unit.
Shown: **1.3** kA
